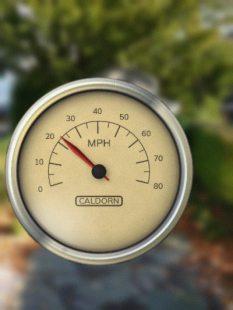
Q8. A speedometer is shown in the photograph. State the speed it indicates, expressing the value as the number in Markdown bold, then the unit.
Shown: **22.5** mph
